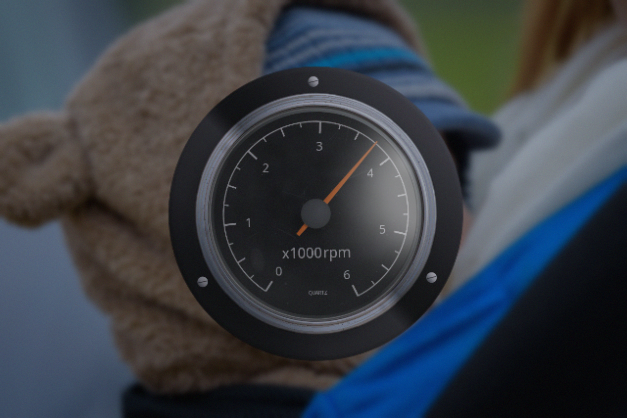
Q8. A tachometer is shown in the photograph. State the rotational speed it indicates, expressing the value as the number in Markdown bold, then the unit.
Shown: **3750** rpm
